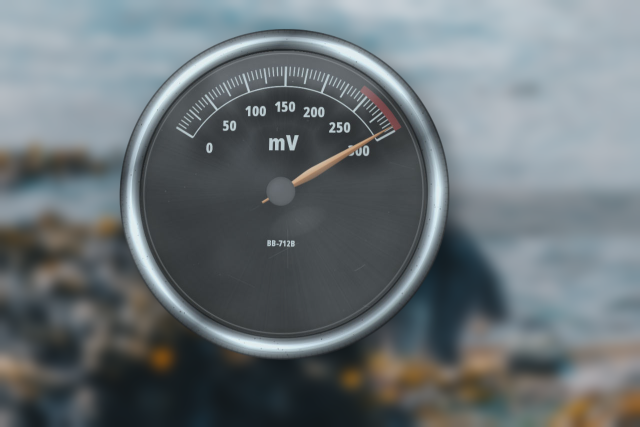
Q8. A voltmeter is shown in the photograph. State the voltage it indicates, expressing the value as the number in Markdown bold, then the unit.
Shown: **295** mV
